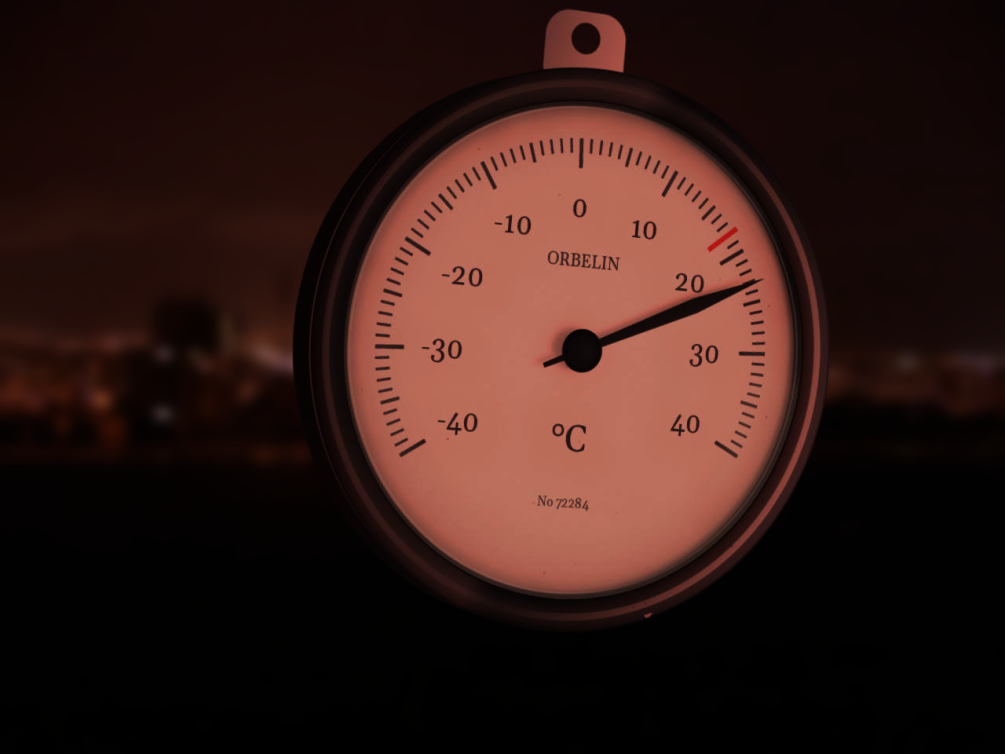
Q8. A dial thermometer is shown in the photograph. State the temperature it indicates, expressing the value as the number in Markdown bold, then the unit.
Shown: **23** °C
